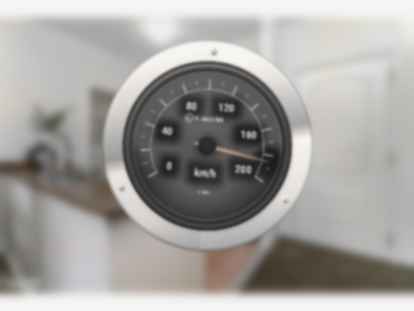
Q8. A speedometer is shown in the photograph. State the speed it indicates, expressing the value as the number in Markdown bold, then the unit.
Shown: **185** km/h
